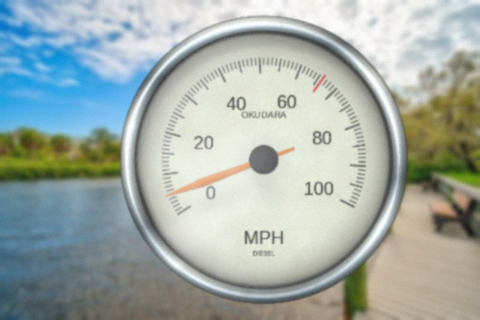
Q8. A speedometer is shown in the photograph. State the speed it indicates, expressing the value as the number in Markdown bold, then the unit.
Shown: **5** mph
